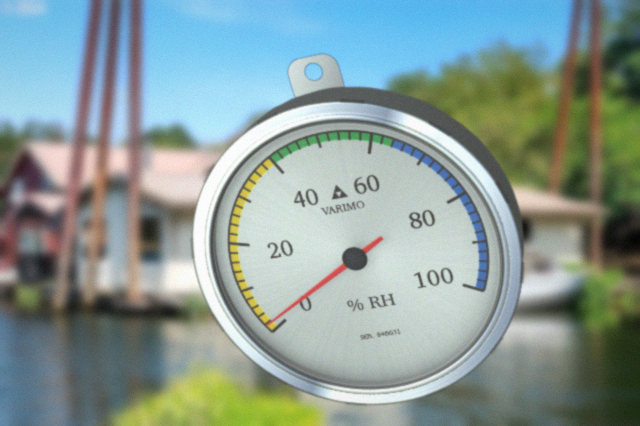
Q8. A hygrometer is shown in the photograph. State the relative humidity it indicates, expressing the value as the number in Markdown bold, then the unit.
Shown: **2** %
